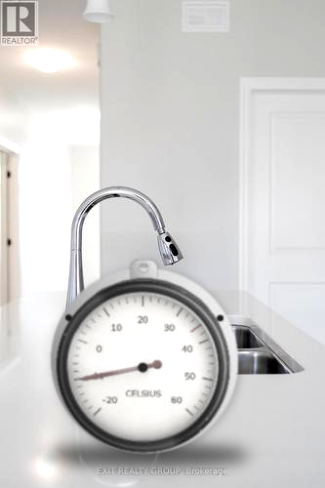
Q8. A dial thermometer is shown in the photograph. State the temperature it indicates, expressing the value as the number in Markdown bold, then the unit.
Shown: **-10** °C
